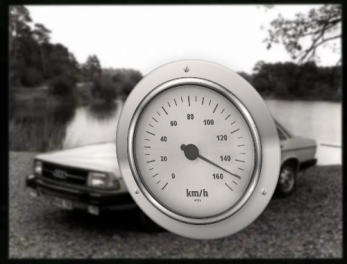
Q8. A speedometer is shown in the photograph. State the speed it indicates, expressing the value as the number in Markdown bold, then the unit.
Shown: **150** km/h
